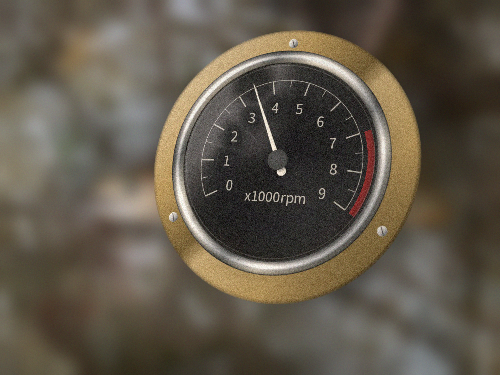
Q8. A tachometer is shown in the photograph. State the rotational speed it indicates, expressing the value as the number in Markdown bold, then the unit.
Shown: **3500** rpm
